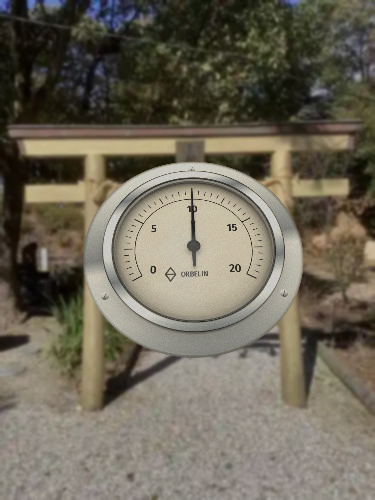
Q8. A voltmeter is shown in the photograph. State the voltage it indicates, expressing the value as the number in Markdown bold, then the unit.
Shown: **10** V
